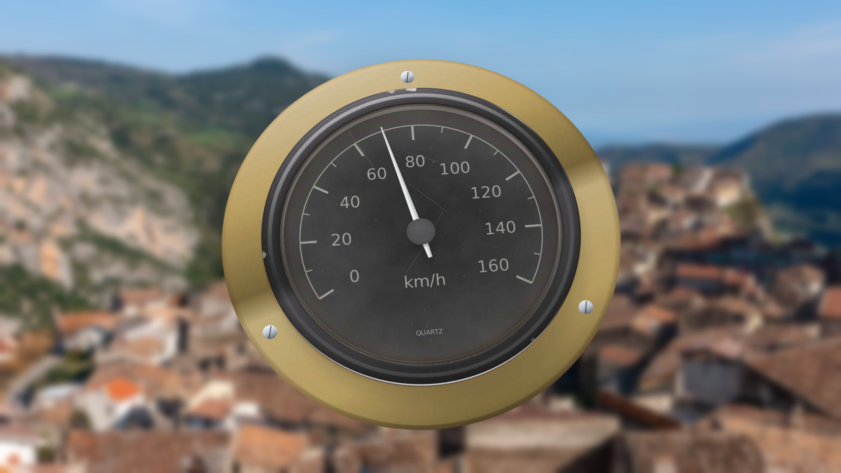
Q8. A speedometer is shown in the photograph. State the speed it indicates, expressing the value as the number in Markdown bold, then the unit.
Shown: **70** km/h
